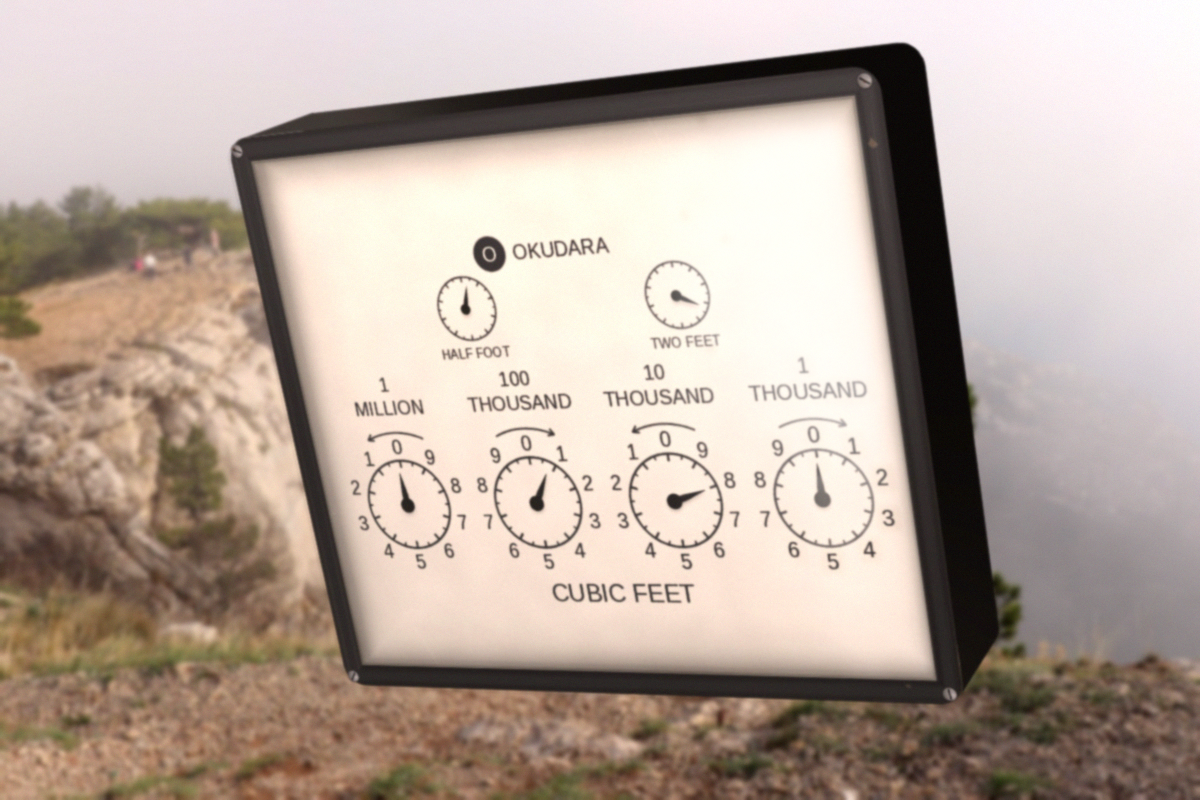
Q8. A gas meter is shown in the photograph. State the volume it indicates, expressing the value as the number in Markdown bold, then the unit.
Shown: **8000** ft³
